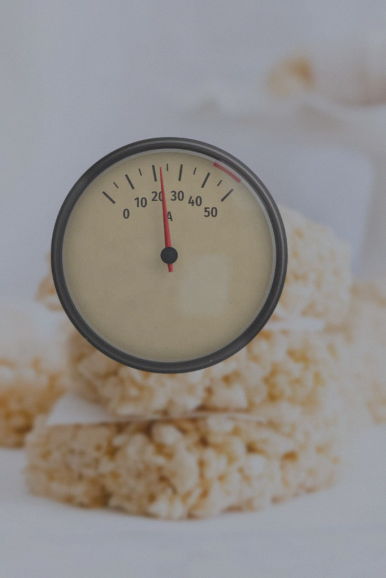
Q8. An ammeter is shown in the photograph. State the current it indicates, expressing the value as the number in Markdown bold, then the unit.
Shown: **22.5** A
